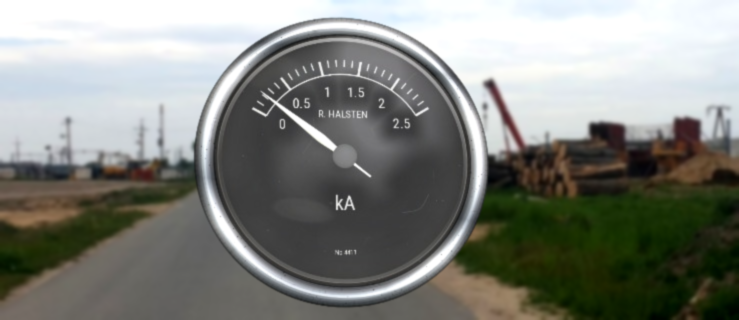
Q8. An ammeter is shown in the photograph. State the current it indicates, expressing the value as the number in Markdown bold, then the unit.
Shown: **0.2** kA
